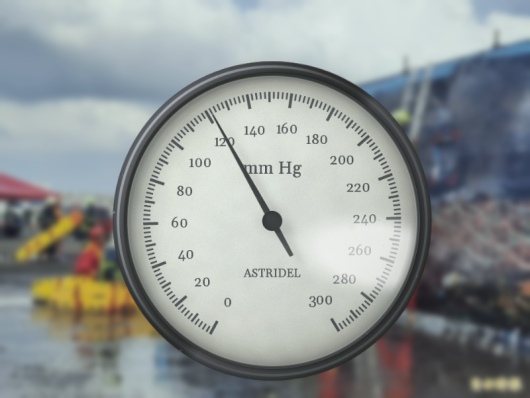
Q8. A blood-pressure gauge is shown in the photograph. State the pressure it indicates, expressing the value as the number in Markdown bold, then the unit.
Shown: **122** mmHg
